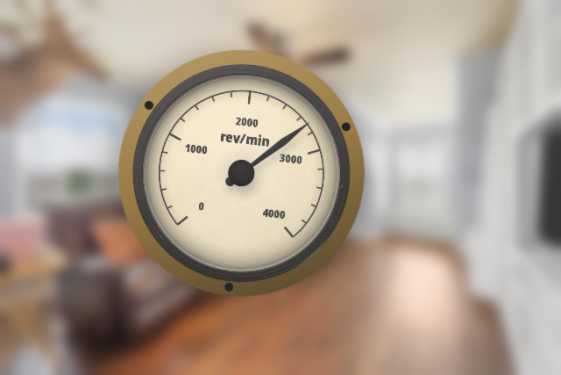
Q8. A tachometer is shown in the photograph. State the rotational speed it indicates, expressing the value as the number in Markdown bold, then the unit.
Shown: **2700** rpm
